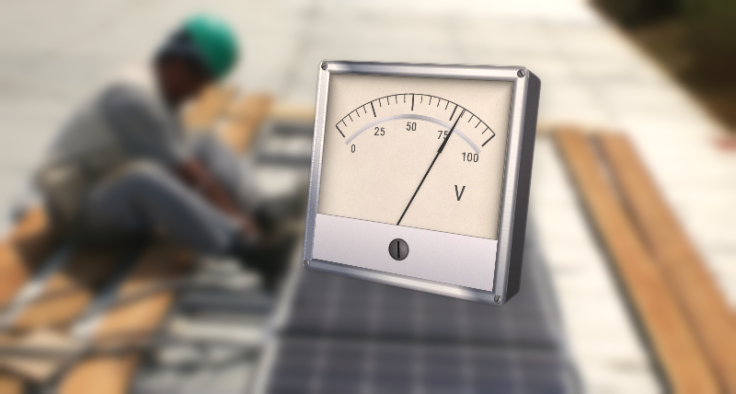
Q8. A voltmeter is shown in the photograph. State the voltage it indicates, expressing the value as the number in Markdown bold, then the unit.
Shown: **80** V
